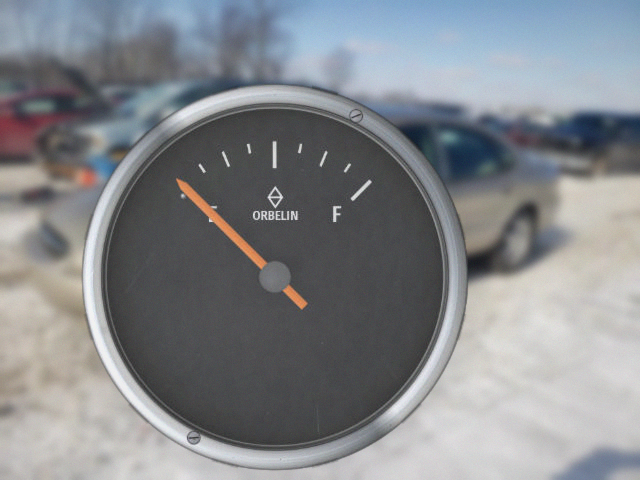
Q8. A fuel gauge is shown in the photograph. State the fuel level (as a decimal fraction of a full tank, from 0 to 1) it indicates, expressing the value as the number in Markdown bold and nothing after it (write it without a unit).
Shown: **0**
